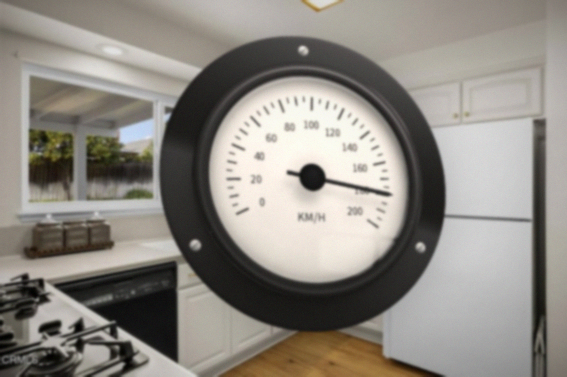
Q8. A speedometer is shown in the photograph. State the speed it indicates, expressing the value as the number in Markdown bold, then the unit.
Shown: **180** km/h
